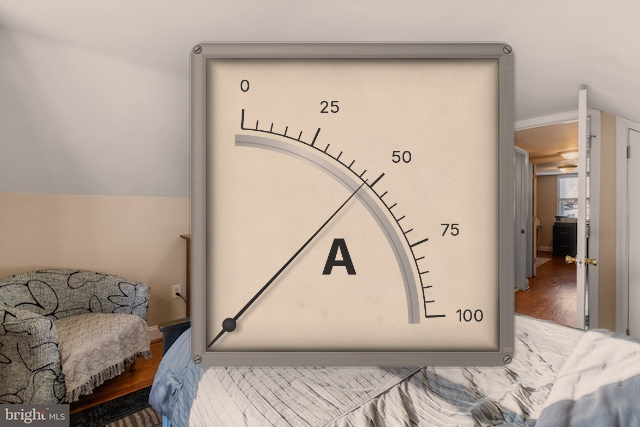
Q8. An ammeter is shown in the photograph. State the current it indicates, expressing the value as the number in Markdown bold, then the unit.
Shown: **47.5** A
